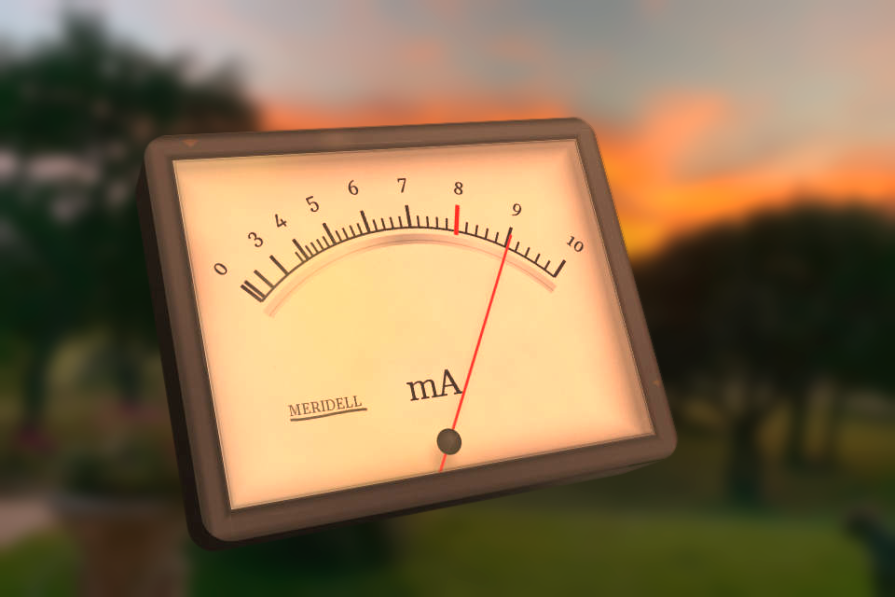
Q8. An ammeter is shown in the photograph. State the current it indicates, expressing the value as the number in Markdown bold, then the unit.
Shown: **9** mA
